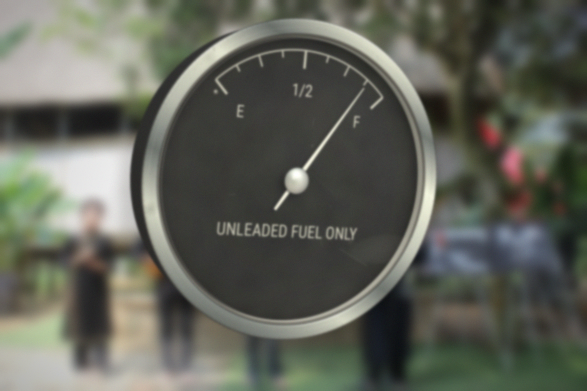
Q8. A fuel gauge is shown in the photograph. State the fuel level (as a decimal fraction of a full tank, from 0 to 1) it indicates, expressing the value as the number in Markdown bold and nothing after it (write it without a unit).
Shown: **0.875**
